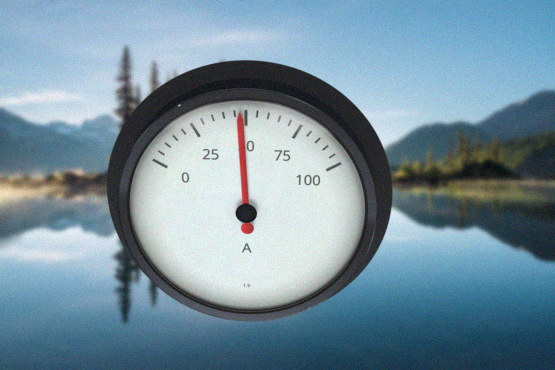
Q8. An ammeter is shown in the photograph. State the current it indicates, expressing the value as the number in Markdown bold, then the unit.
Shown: **47.5** A
